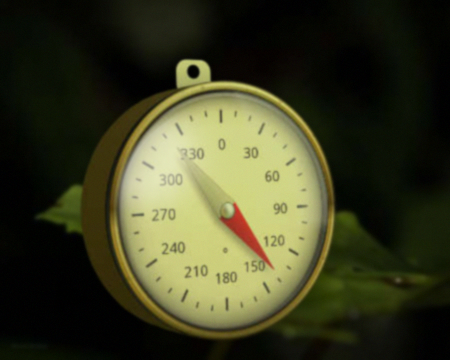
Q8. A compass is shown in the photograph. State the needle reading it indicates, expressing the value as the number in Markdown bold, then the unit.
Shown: **140** °
